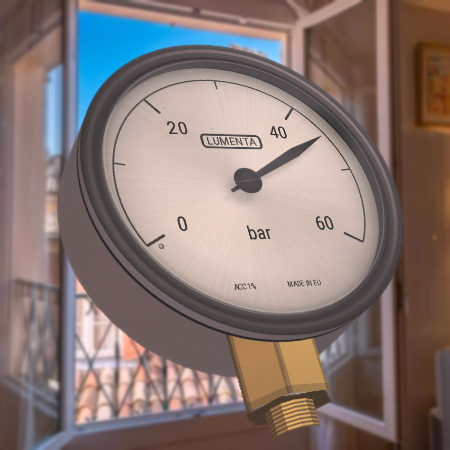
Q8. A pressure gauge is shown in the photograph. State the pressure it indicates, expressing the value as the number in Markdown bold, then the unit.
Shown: **45** bar
